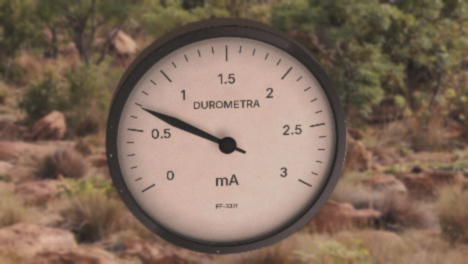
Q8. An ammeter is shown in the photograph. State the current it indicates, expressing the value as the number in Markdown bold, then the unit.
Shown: **0.7** mA
